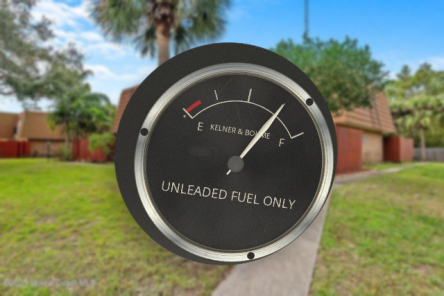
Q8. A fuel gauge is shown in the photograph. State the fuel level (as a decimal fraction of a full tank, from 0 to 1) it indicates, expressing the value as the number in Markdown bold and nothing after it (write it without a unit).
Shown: **0.75**
